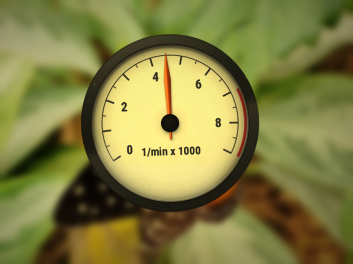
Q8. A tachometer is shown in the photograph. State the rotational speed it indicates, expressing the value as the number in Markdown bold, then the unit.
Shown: **4500** rpm
